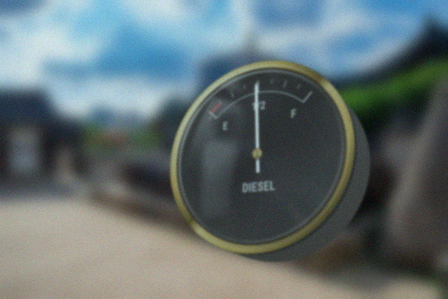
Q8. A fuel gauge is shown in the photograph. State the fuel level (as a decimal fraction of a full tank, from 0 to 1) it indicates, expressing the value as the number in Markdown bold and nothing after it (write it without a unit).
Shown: **0.5**
